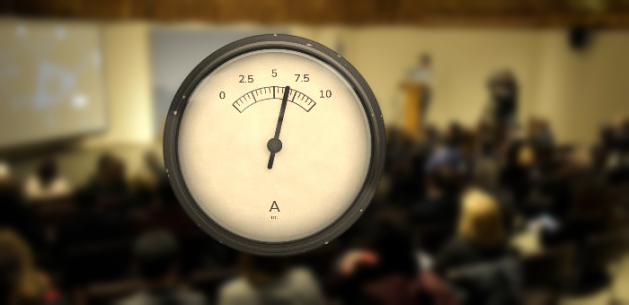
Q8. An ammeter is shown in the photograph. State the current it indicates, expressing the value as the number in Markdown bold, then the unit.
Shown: **6.5** A
